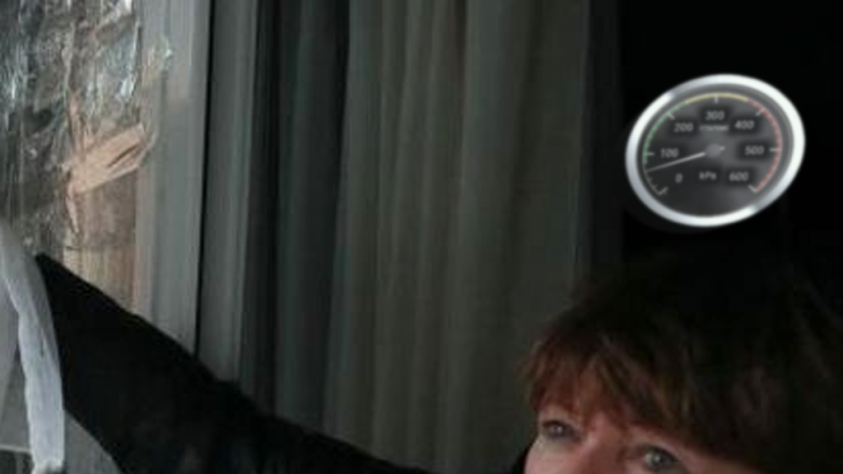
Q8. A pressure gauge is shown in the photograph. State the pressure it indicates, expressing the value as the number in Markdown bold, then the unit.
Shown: **60** kPa
